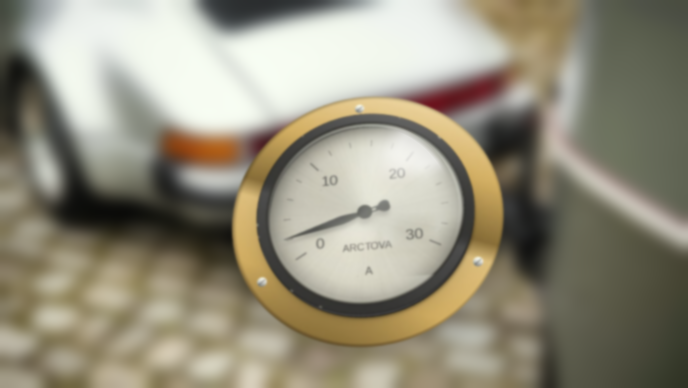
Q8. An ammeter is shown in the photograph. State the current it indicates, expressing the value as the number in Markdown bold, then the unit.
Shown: **2** A
